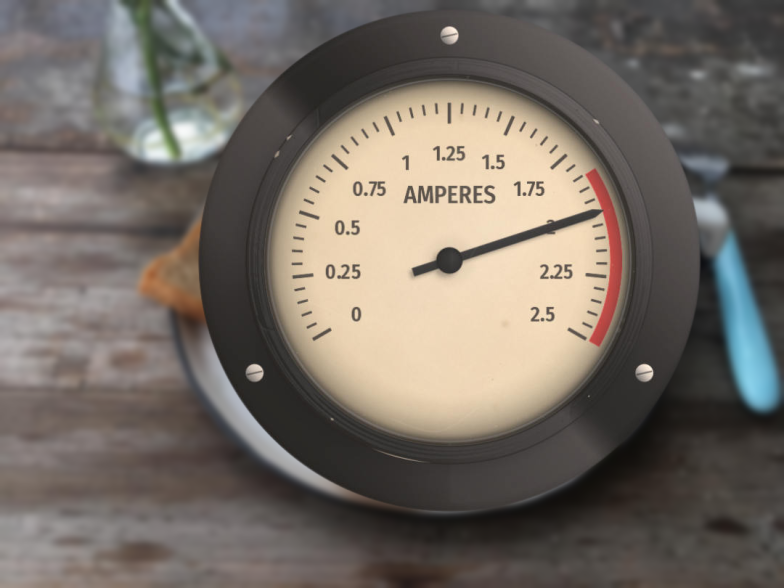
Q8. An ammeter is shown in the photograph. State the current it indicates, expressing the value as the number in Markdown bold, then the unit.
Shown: **2** A
